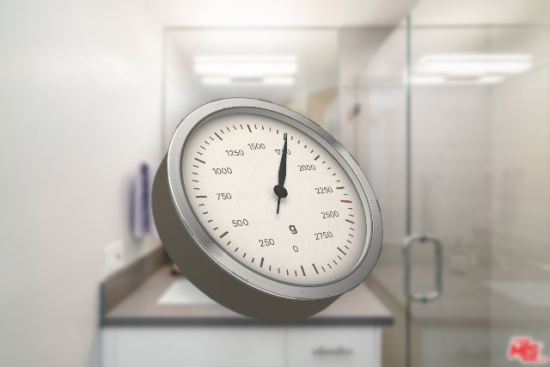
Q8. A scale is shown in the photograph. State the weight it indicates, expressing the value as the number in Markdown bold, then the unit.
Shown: **1750** g
